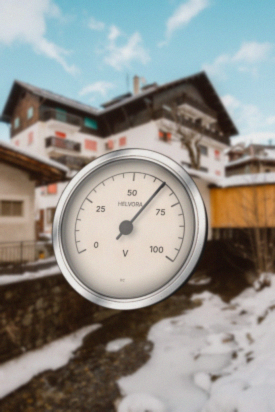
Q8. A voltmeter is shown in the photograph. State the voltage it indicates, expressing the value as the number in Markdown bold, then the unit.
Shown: **65** V
